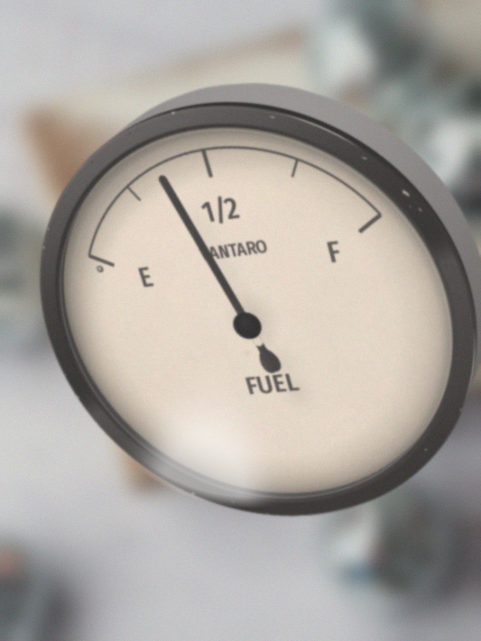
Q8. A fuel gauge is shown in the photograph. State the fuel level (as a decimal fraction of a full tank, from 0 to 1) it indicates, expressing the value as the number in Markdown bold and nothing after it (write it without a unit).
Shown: **0.375**
